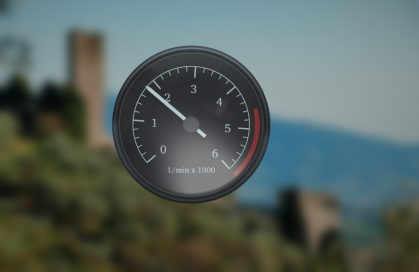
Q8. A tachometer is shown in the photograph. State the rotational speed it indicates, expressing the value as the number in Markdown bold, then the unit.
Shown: **1800** rpm
